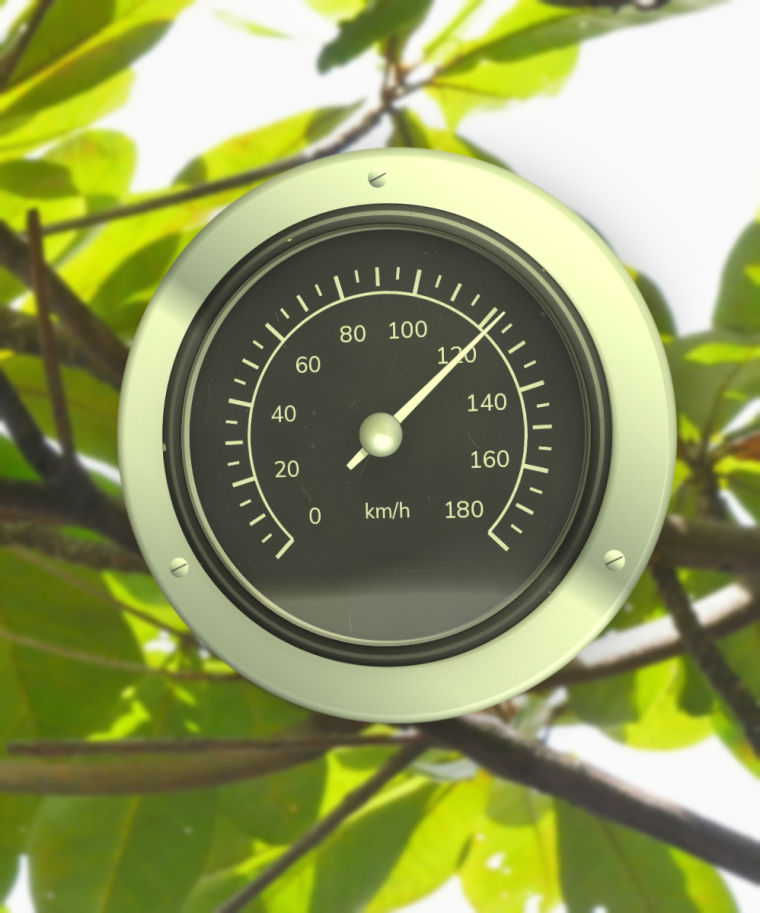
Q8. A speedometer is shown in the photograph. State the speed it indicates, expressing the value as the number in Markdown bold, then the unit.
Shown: **122.5** km/h
